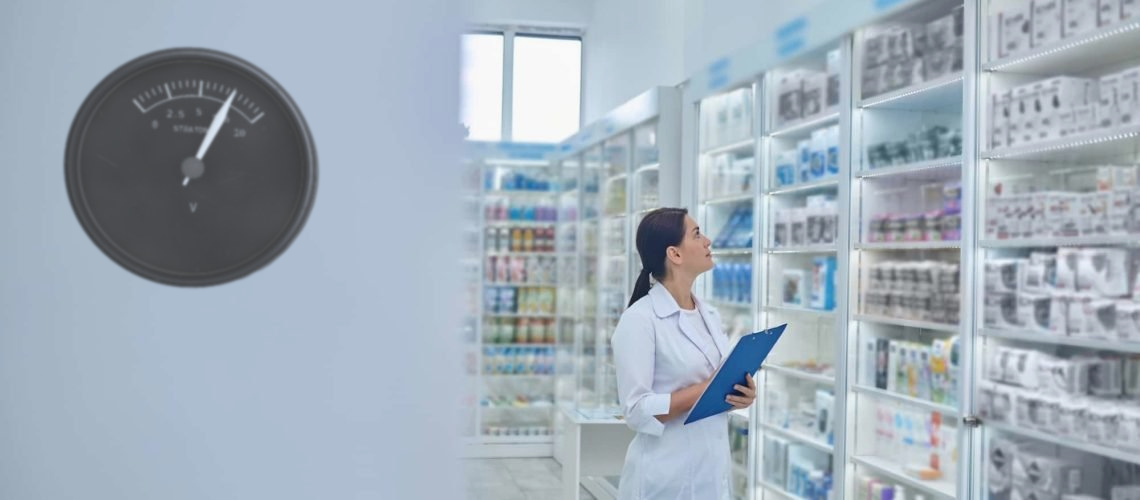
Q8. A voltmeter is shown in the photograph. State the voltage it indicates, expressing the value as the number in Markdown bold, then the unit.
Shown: **7.5** V
